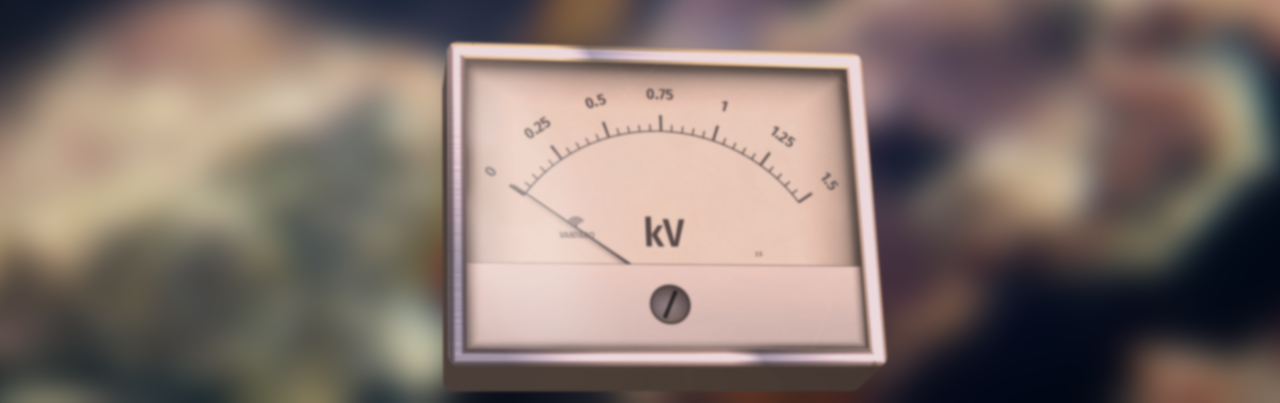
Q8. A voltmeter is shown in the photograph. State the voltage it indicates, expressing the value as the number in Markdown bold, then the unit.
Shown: **0** kV
